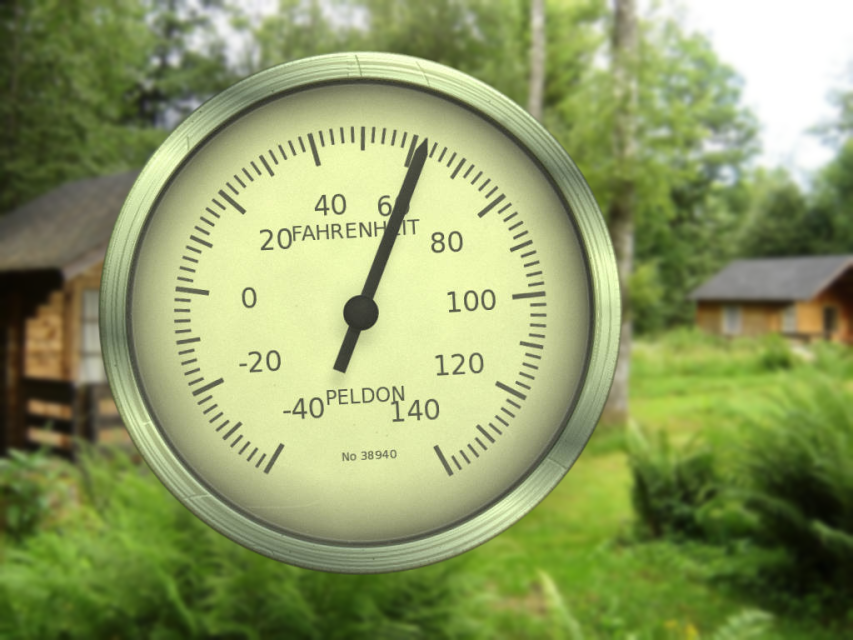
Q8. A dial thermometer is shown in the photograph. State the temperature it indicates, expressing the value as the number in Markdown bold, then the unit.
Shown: **62** °F
